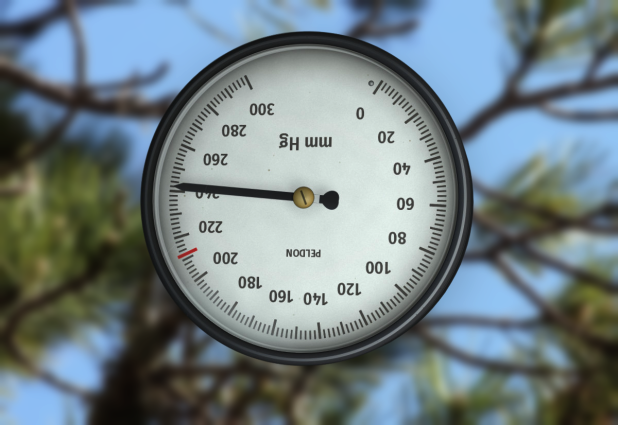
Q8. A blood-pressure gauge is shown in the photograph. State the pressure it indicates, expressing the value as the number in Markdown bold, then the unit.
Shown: **242** mmHg
